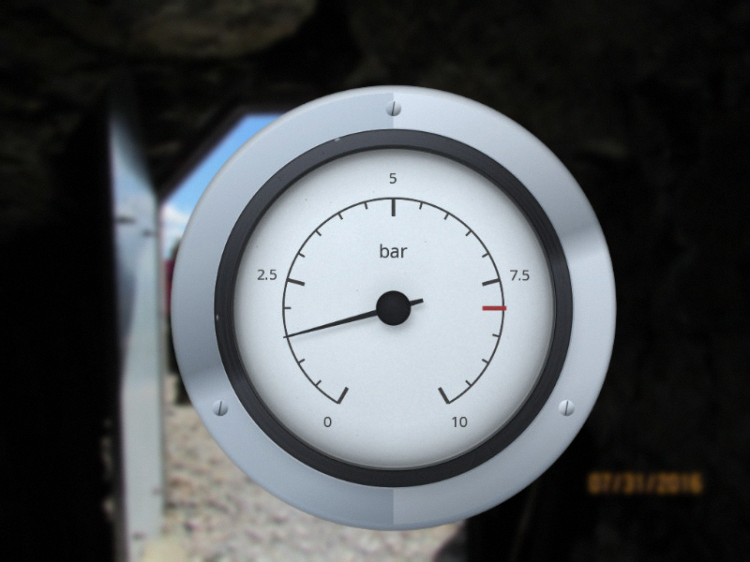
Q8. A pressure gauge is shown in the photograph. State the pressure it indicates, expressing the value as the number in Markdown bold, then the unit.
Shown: **1.5** bar
